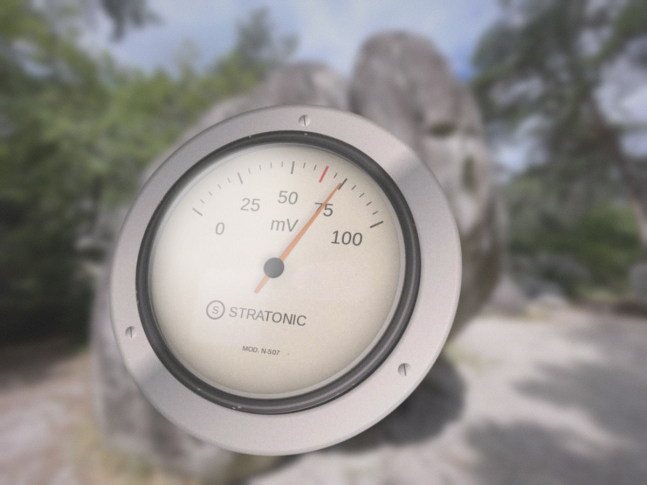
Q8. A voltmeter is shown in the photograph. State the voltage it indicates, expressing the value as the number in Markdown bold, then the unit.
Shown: **75** mV
